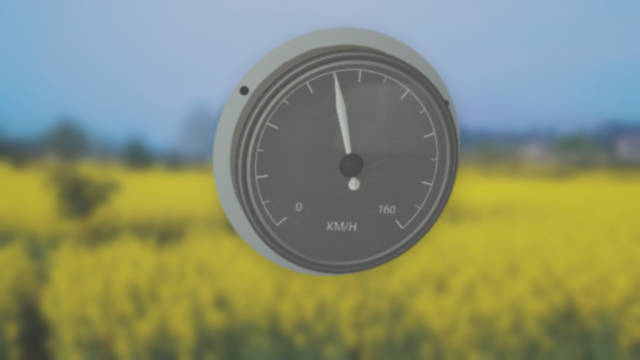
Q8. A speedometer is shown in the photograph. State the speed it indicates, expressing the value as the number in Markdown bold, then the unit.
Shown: **70** km/h
